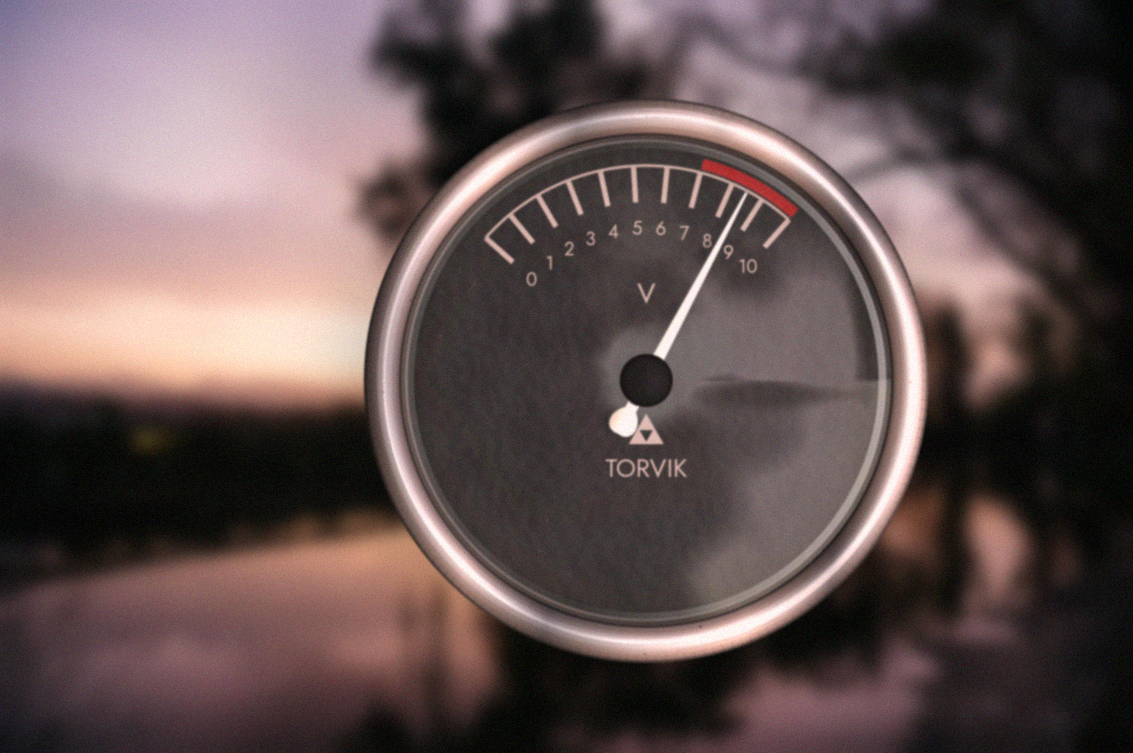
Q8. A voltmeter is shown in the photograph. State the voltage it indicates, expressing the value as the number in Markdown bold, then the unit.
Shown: **8.5** V
